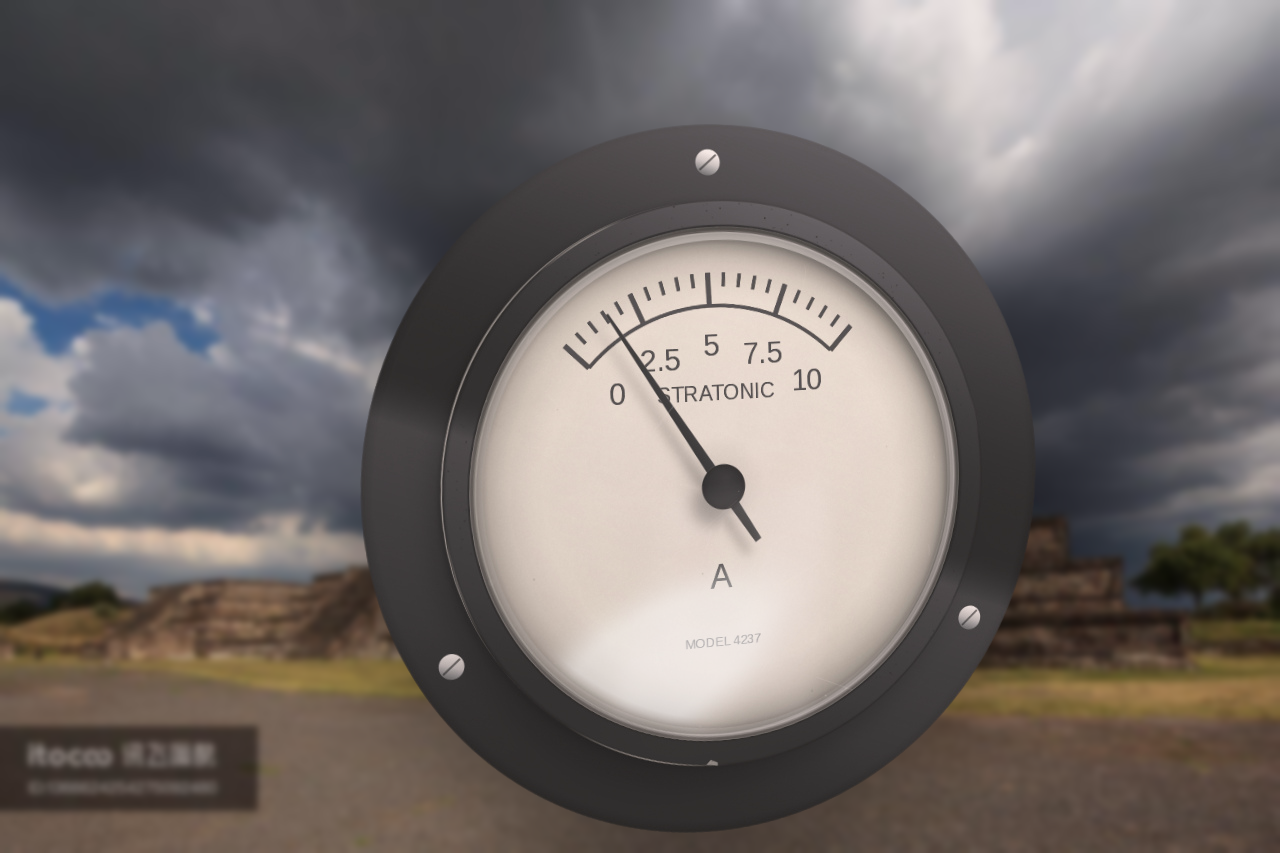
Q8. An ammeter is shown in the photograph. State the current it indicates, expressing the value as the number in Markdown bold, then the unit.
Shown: **1.5** A
